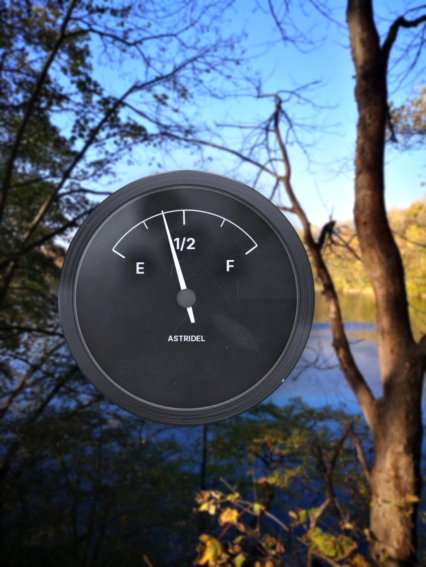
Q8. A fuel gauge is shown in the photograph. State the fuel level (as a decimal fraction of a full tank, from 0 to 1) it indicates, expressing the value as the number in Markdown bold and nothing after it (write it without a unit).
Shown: **0.375**
